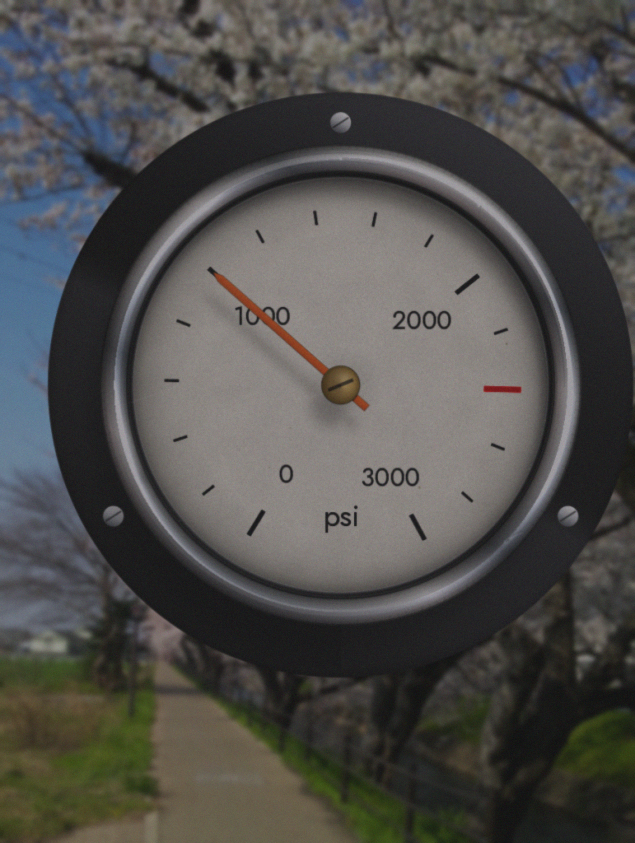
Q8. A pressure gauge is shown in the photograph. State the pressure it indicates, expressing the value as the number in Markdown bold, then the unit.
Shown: **1000** psi
